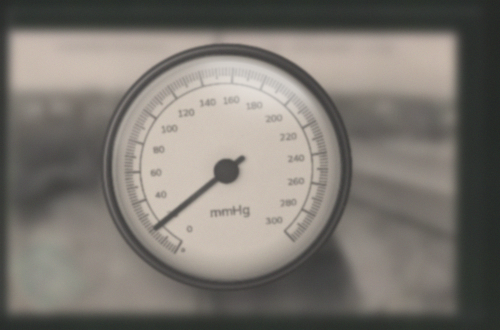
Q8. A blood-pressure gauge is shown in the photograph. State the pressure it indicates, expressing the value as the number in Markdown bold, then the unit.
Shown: **20** mmHg
